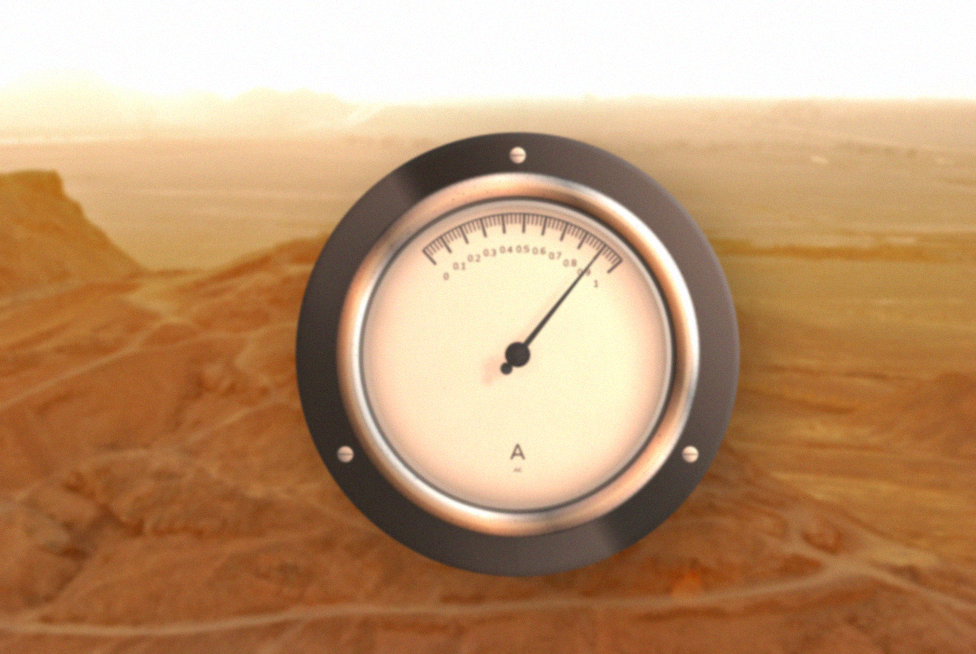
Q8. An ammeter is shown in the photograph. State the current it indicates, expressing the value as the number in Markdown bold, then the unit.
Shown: **0.9** A
